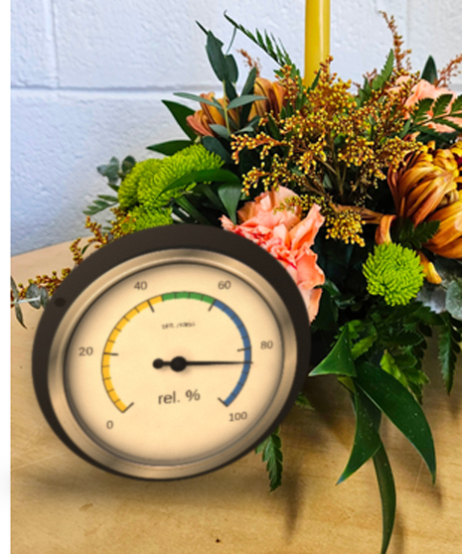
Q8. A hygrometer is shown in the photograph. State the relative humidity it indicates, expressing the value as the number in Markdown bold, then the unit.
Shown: **84** %
